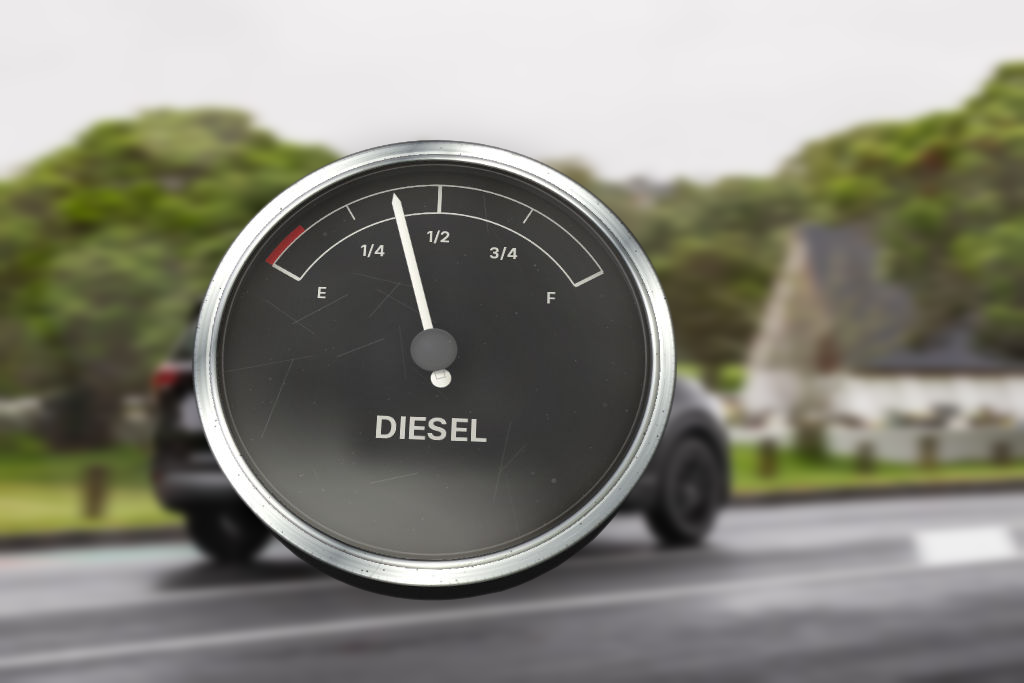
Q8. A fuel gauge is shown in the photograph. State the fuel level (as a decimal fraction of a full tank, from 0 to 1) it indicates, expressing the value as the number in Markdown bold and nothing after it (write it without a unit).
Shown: **0.375**
